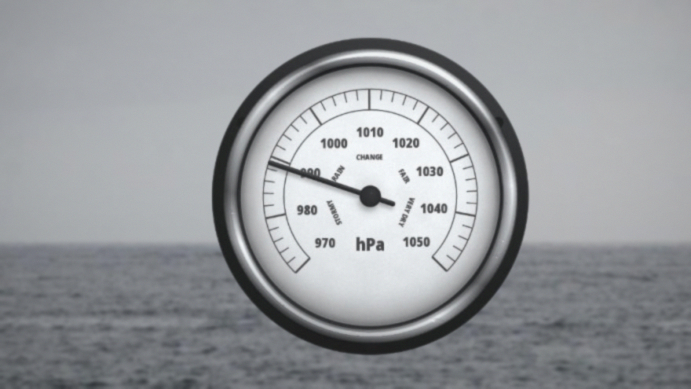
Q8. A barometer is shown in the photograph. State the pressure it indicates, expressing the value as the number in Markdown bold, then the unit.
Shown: **989** hPa
